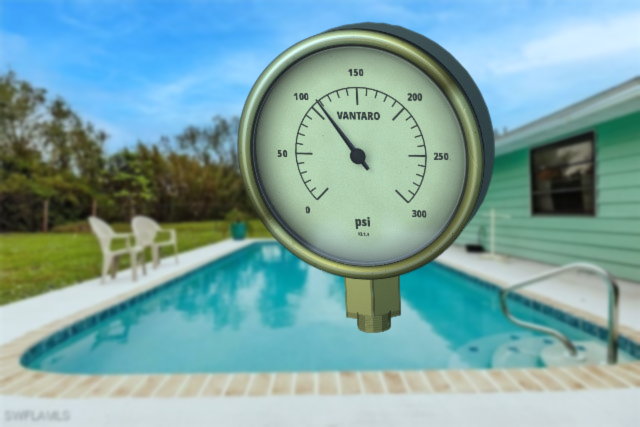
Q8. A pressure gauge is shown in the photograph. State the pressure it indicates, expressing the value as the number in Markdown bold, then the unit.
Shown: **110** psi
